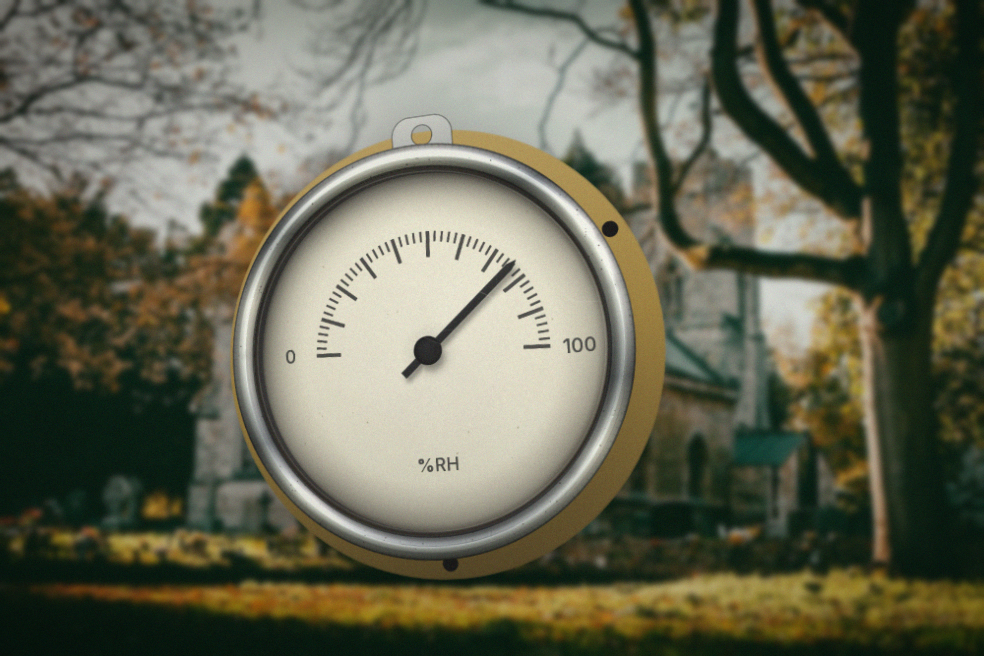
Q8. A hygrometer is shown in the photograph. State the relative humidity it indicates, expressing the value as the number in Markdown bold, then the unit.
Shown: **76** %
